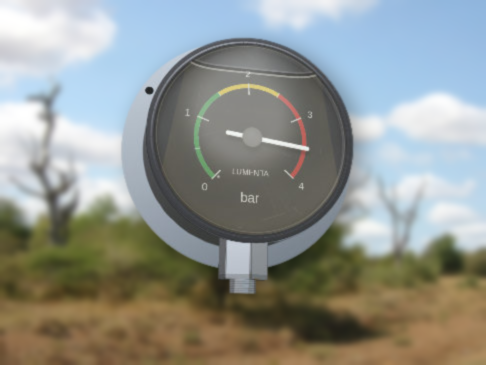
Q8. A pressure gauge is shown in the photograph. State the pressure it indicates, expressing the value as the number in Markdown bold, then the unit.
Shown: **3.5** bar
